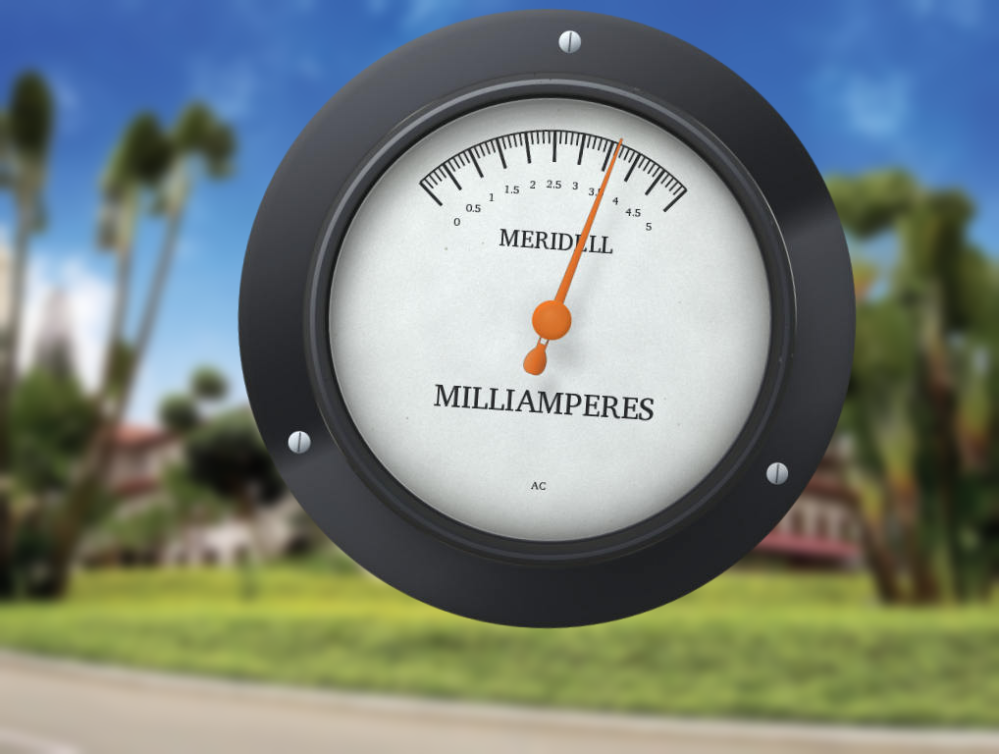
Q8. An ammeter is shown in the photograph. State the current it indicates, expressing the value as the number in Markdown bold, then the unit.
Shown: **3.6** mA
